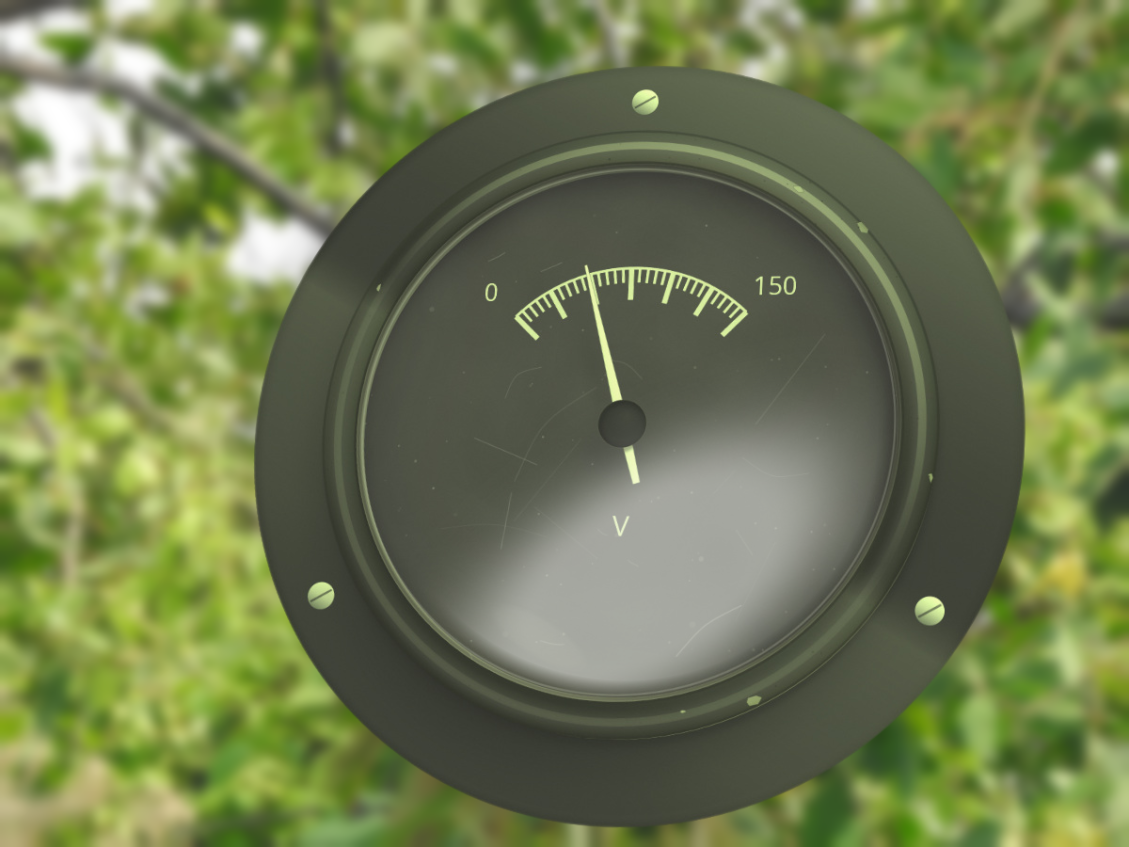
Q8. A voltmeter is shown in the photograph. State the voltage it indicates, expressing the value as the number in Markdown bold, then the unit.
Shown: **50** V
